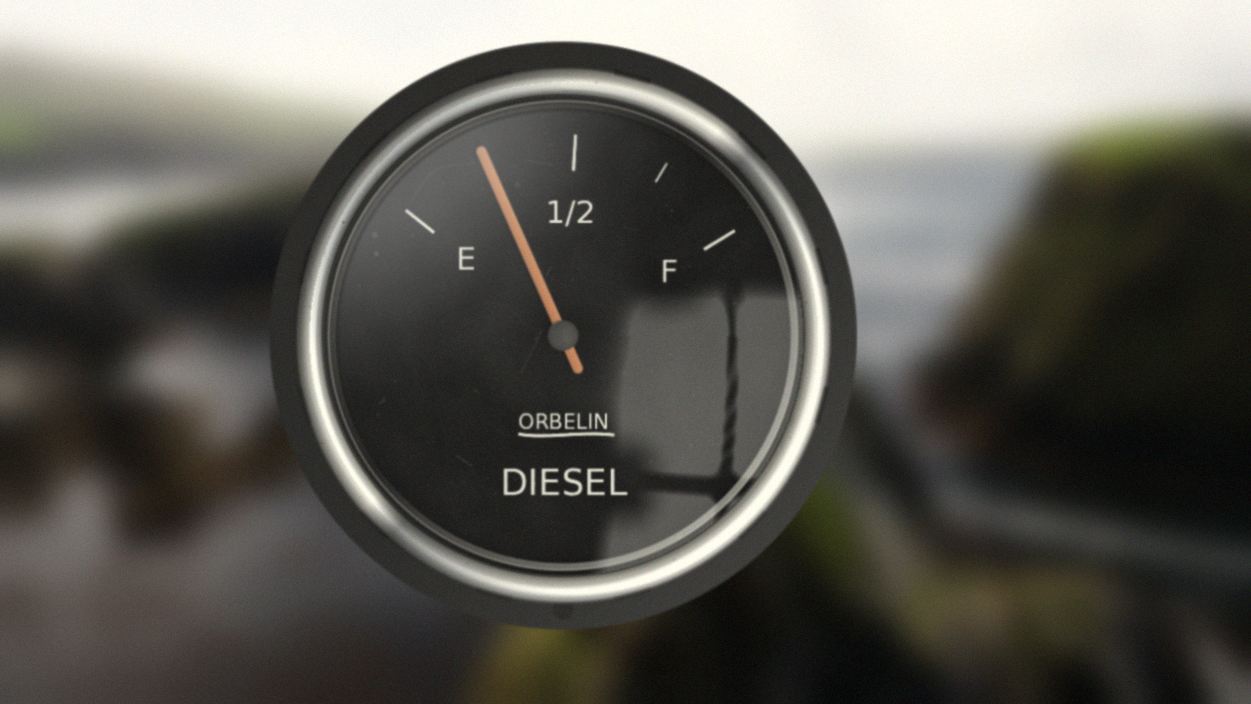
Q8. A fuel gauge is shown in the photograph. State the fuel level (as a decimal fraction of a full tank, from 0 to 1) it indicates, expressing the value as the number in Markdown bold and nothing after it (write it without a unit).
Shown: **0.25**
